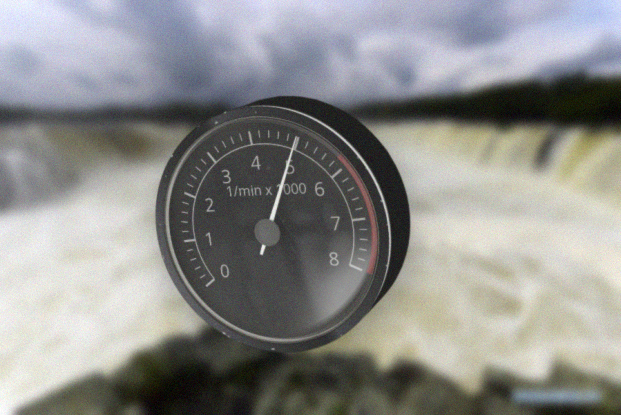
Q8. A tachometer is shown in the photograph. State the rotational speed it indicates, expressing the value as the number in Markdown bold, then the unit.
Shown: **5000** rpm
